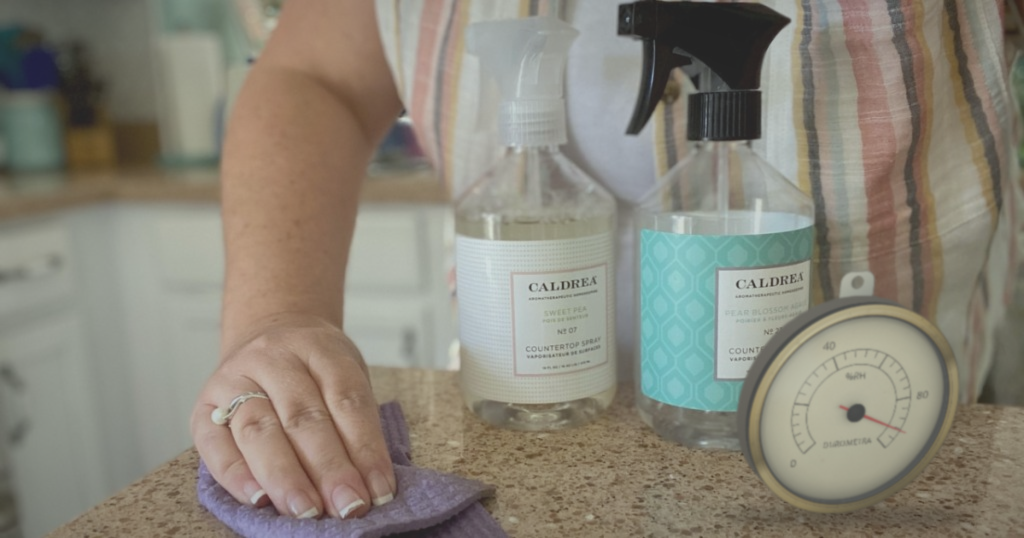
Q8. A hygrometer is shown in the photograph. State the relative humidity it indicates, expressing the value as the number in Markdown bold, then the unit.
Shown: **92** %
